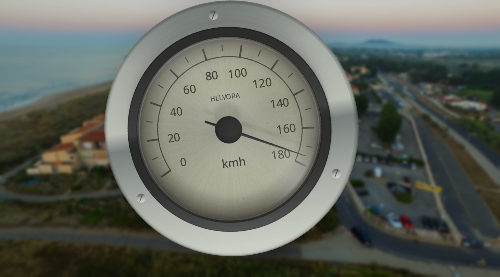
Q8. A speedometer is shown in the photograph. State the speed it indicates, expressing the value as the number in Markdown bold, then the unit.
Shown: **175** km/h
